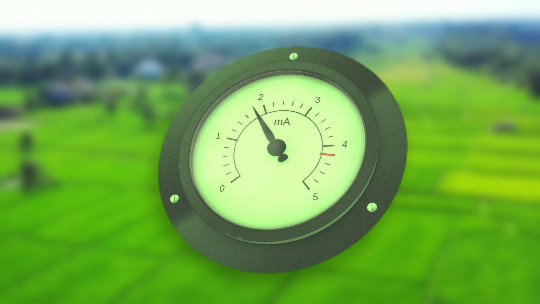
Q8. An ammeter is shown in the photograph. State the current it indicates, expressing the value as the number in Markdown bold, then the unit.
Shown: **1.8** mA
